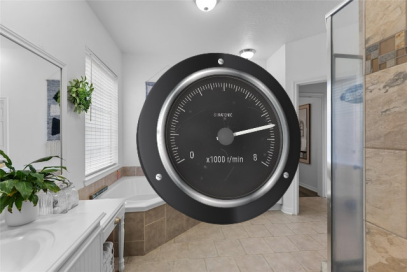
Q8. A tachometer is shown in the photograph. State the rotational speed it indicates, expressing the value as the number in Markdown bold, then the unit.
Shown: **6500** rpm
